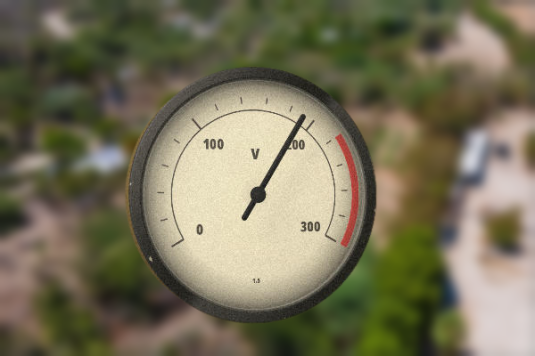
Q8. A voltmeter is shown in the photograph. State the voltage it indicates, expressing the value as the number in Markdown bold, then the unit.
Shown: **190** V
